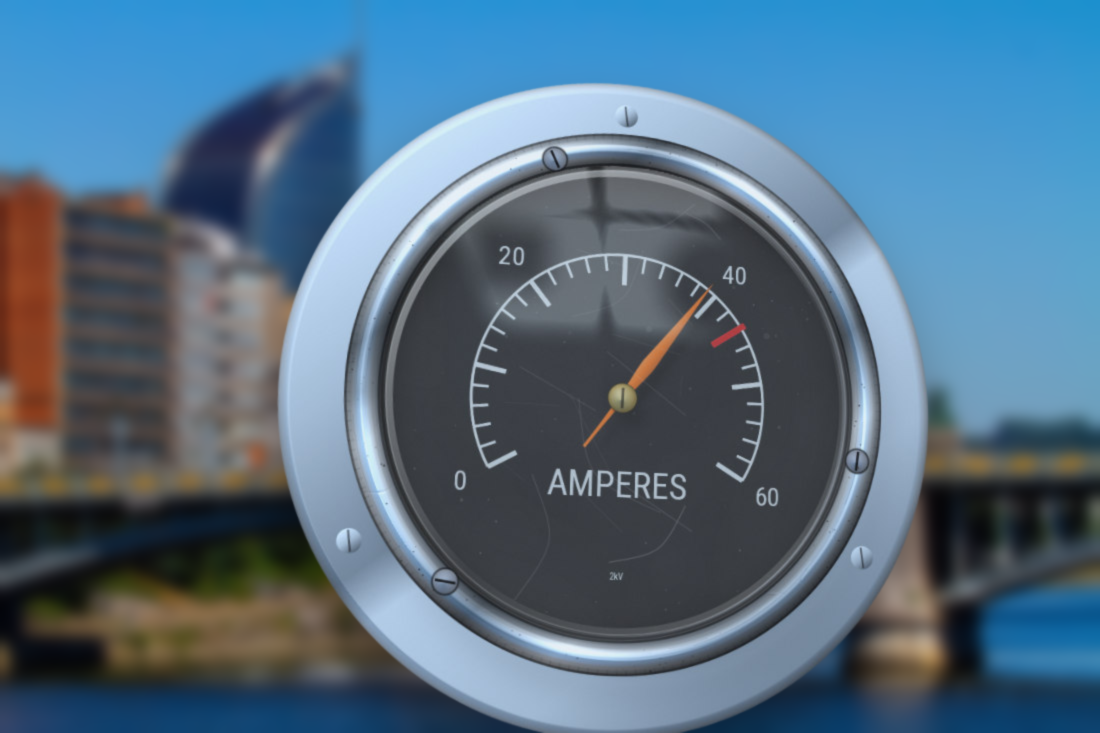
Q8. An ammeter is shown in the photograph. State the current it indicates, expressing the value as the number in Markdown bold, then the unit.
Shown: **39** A
